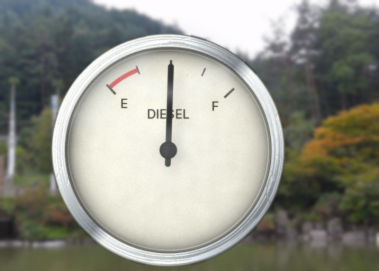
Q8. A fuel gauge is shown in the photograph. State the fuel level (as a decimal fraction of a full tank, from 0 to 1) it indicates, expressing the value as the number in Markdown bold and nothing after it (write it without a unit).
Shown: **0.5**
